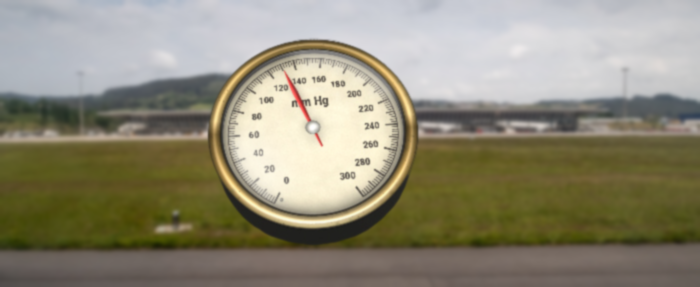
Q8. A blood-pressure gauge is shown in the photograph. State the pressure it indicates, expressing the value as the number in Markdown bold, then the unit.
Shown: **130** mmHg
